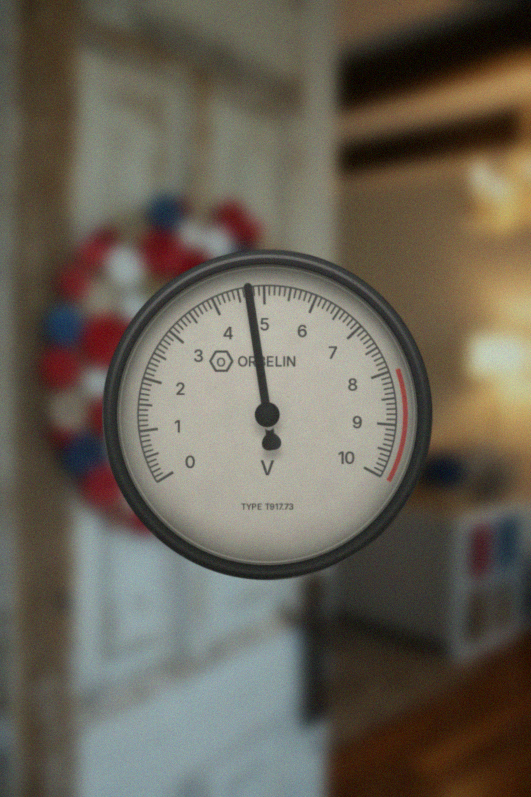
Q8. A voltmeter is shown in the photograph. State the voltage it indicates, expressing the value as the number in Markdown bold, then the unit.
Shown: **4.7** V
